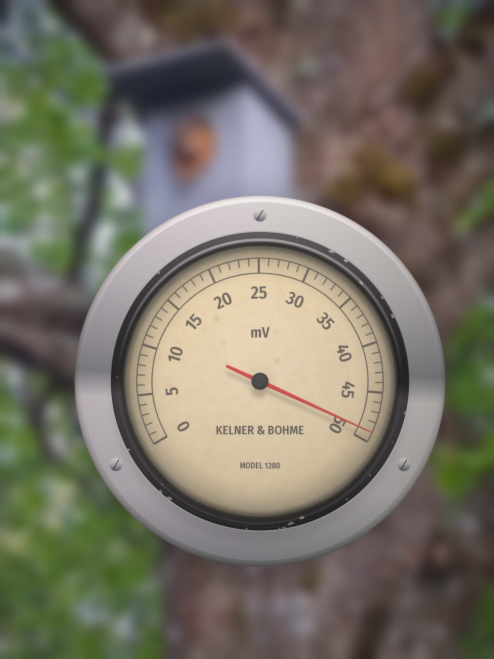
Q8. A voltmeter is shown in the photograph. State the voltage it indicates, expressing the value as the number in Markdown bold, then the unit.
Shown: **49** mV
